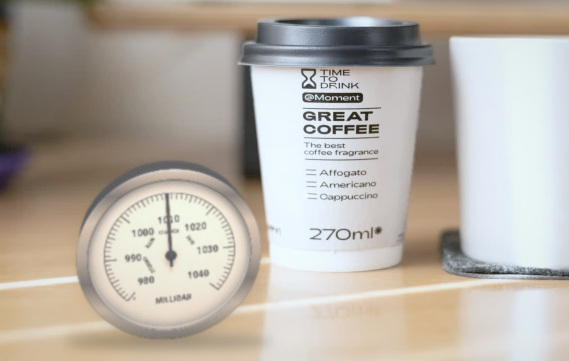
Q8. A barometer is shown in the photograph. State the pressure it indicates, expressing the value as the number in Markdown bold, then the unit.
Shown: **1010** mbar
